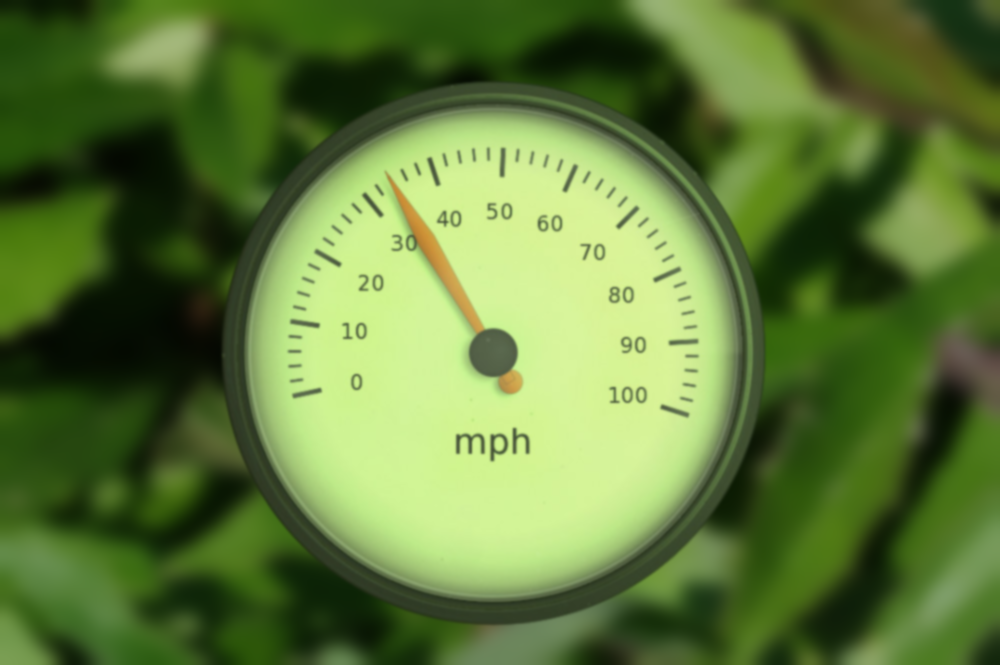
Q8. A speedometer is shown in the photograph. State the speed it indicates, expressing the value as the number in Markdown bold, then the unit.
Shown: **34** mph
